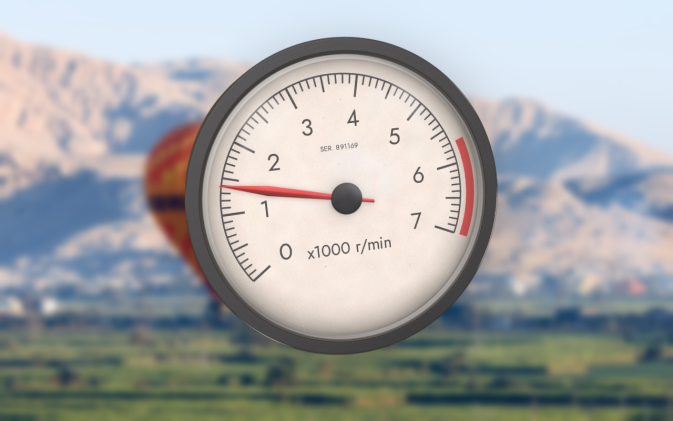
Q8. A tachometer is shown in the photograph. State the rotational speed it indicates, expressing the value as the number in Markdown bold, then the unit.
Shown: **1400** rpm
